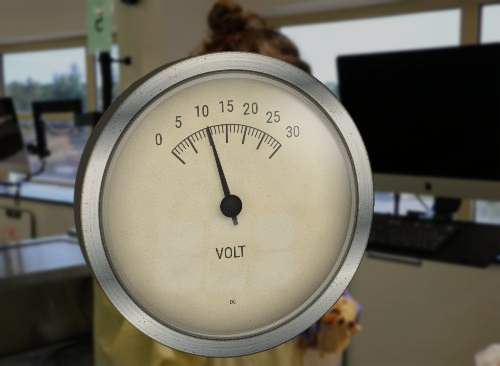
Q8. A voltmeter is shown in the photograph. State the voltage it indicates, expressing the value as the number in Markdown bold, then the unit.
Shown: **10** V
